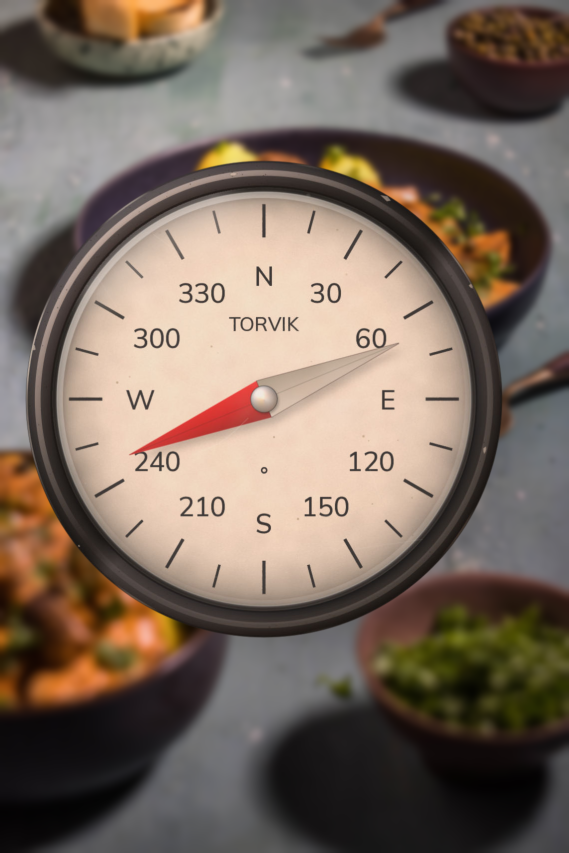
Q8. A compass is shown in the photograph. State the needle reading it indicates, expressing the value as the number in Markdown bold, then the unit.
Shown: **247.5** °
